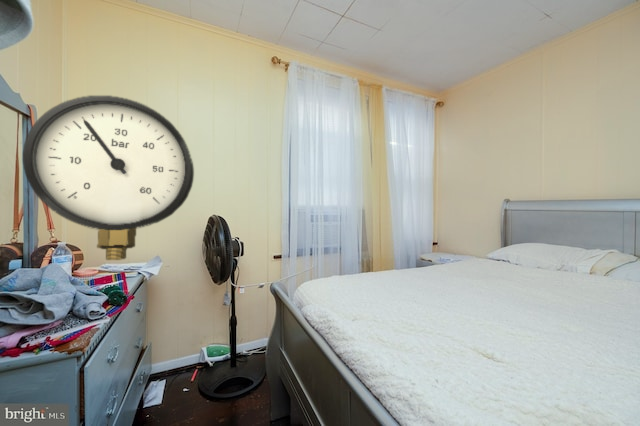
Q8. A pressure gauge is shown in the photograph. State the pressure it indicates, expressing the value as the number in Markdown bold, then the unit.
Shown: **22** bar
